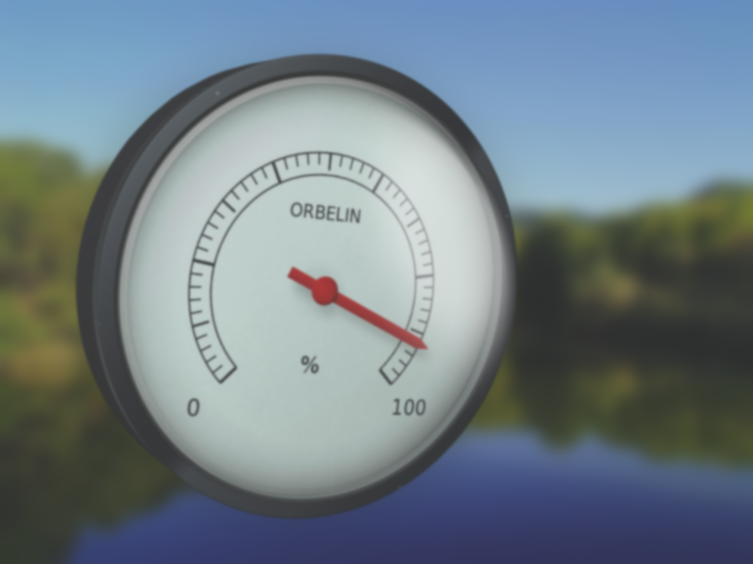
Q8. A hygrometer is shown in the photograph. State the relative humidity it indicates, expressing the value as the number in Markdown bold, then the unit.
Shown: **92** %
